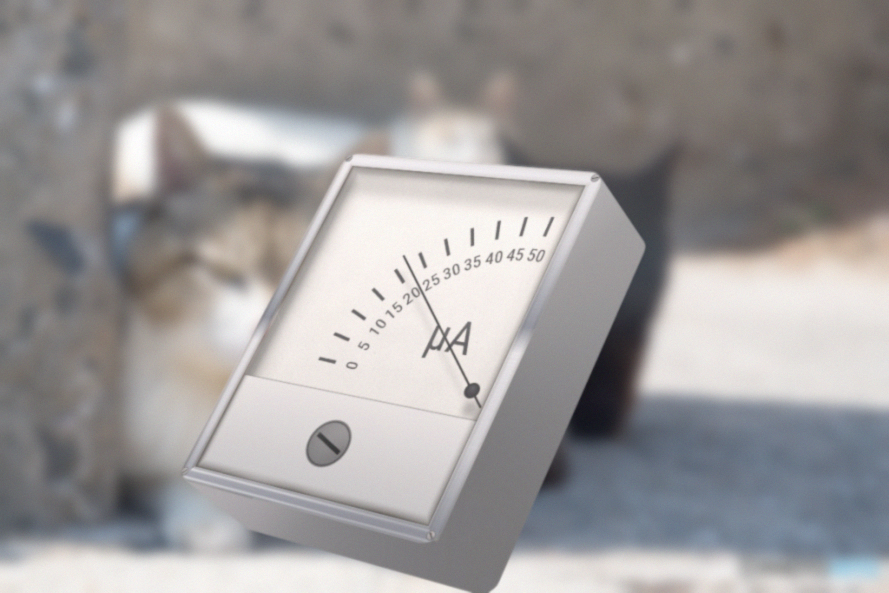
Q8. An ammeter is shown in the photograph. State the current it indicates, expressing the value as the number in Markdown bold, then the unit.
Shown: **22.5** µA
